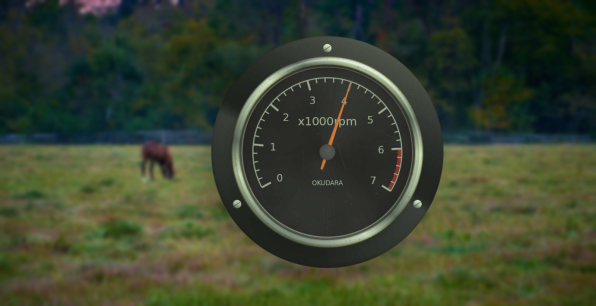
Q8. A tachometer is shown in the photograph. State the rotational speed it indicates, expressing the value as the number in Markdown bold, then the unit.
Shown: **4000** rpm
